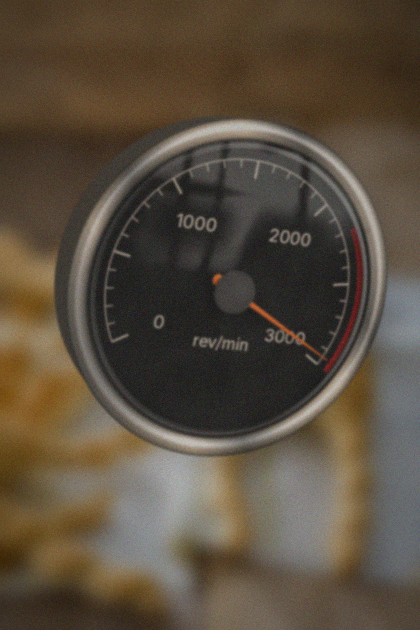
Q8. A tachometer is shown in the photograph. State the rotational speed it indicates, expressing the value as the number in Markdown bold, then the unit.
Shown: **2950** rpm
